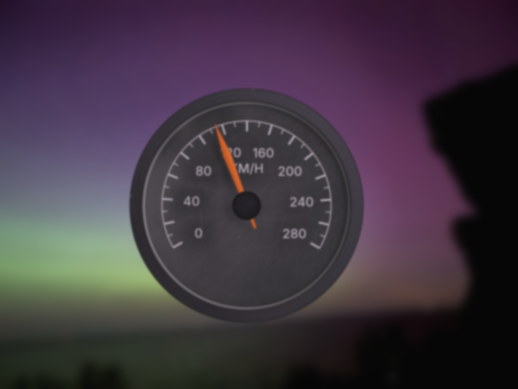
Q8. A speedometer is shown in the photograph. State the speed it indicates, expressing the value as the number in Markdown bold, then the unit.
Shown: **115** km/h
